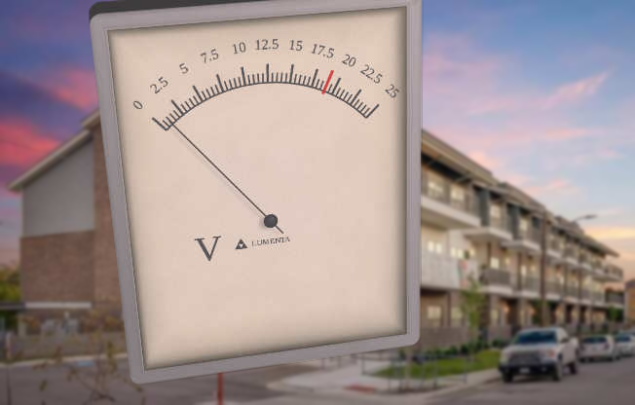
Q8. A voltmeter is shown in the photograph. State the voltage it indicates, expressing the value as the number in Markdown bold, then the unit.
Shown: **1** V
